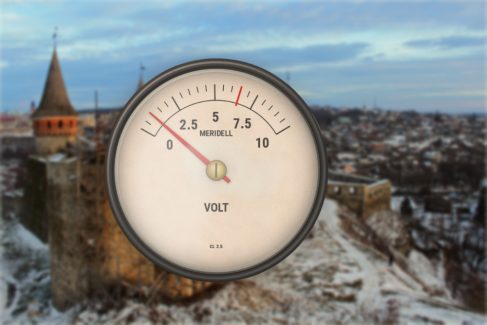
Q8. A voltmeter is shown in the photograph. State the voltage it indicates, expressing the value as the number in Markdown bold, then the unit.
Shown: **1** V
